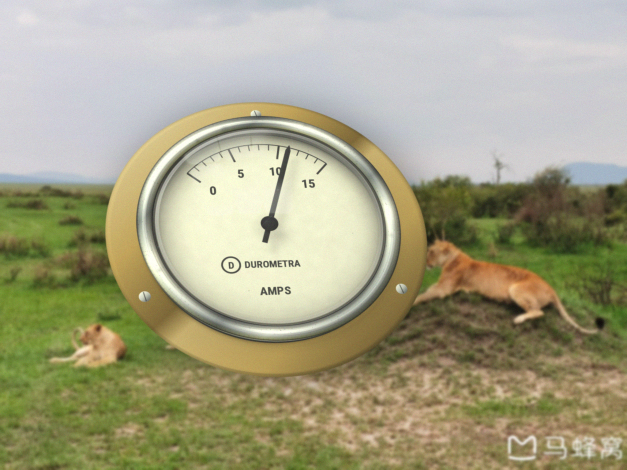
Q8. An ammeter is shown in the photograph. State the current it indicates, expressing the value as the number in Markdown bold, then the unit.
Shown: **11** A
